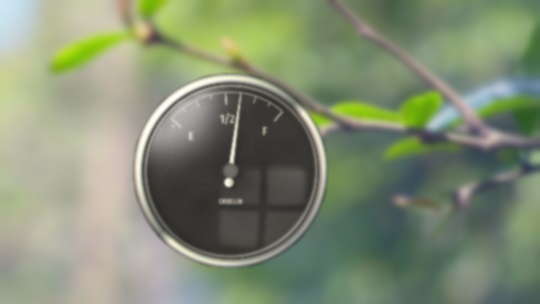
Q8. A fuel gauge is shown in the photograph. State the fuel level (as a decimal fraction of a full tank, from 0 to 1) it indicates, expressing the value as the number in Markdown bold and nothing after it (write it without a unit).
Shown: **0.625**
